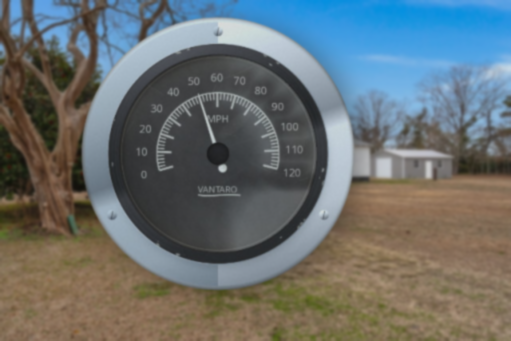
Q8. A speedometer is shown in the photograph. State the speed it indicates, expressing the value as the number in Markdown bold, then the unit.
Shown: **50** mph
